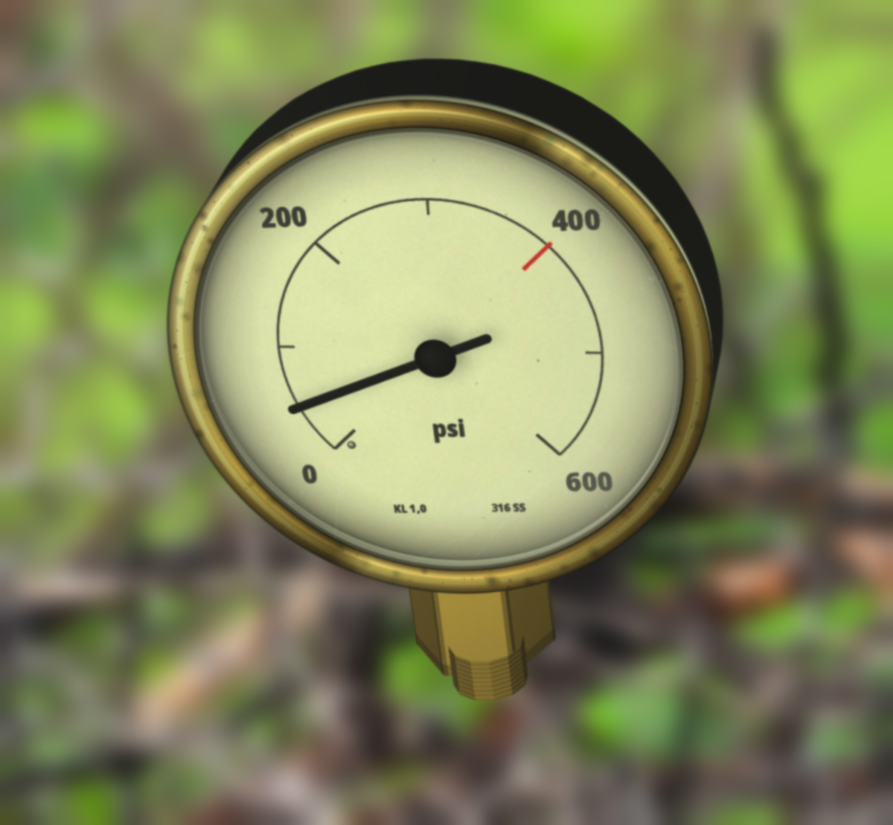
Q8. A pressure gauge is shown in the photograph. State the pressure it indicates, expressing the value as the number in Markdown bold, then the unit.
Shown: **50** psi
